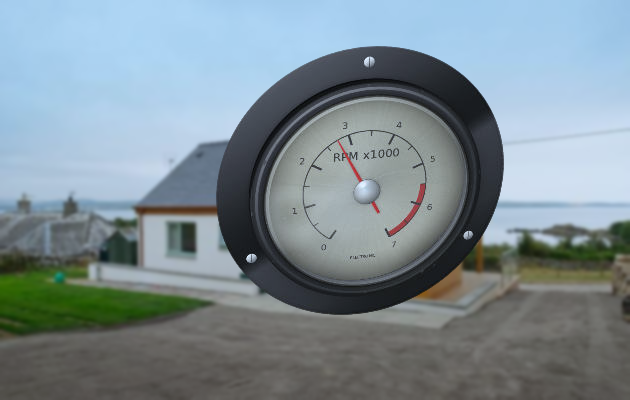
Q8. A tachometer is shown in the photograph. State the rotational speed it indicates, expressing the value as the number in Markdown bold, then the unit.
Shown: **2750** rpm
